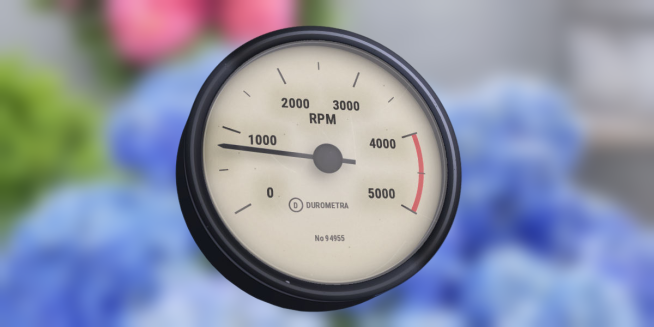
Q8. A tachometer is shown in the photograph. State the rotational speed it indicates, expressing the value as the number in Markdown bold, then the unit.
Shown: **750** rpm
